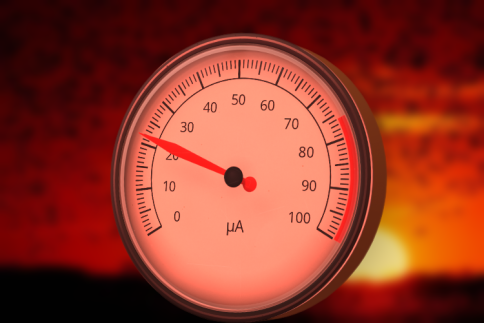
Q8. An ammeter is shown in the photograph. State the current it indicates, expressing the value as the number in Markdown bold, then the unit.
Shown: **22** µA
